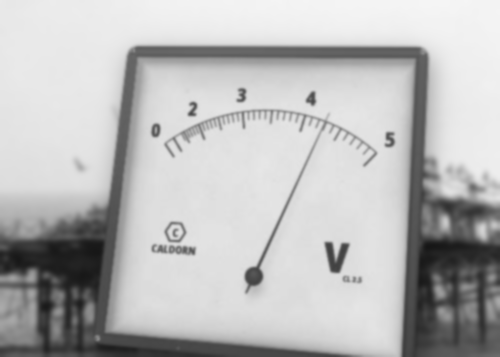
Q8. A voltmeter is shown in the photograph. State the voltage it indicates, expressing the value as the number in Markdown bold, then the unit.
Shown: **4.3** V
